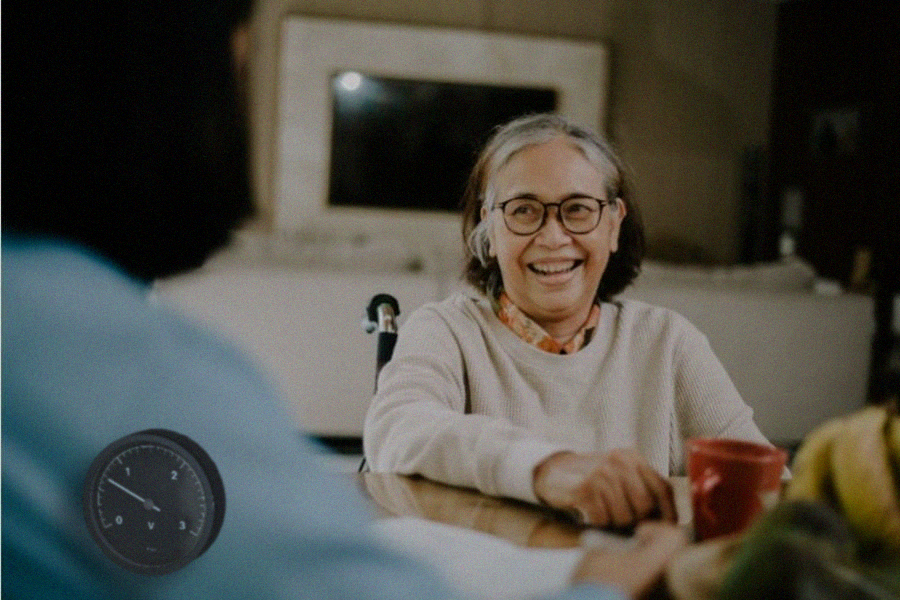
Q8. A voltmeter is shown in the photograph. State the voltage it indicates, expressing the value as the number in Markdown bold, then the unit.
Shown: **0.7** V
